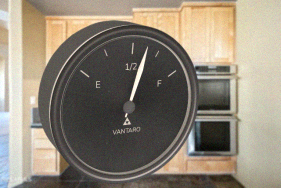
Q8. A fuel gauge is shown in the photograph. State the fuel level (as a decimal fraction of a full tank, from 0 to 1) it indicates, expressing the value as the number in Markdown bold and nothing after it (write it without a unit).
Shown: **0.625**
